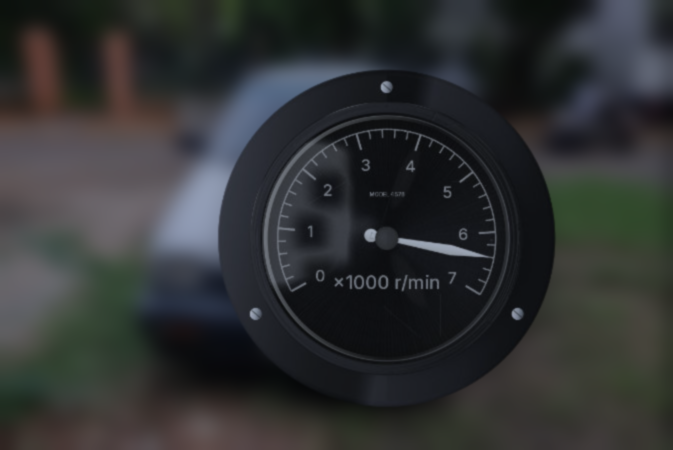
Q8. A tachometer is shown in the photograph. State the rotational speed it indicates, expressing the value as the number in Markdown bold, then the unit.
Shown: **6400** rpm
